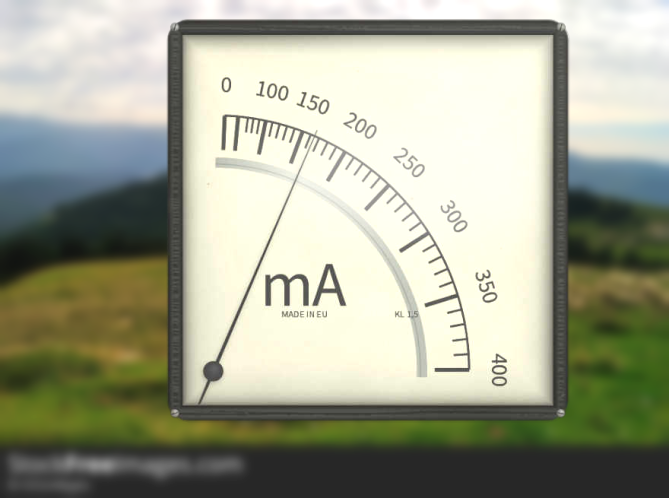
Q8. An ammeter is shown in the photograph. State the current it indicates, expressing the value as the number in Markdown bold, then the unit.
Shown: **165** mA
